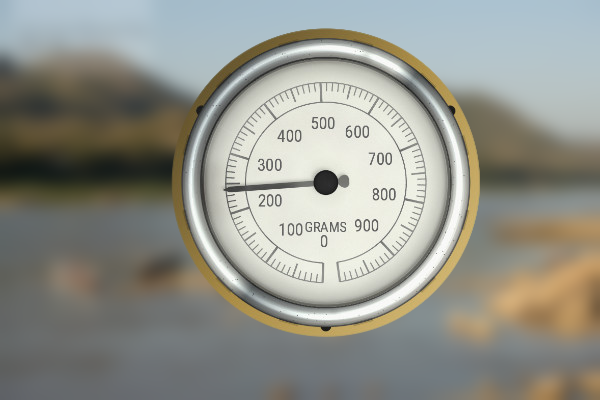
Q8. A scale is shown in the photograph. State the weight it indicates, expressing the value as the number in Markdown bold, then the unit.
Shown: **240** g
